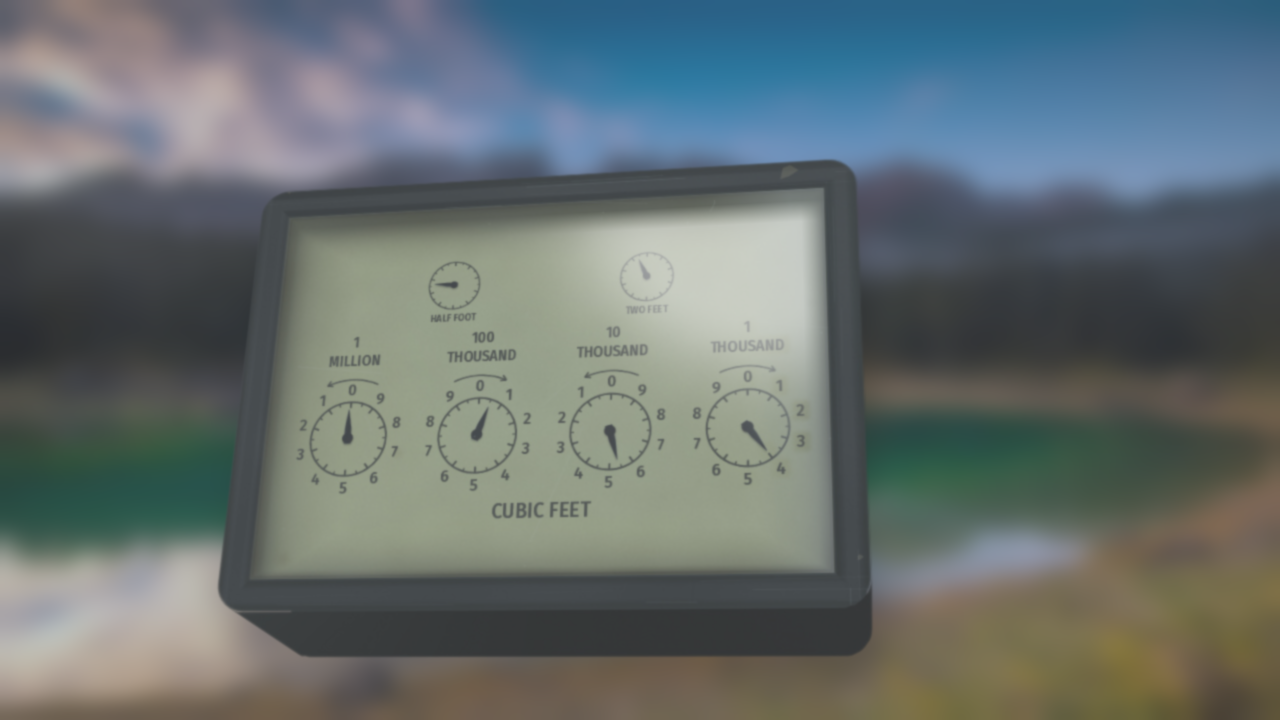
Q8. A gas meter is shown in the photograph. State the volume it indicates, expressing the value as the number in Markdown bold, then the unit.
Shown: **5400** ft³
